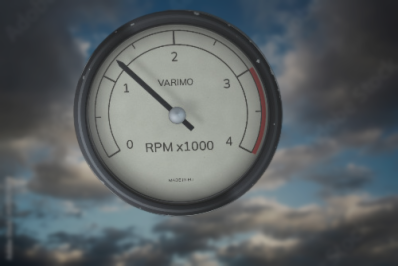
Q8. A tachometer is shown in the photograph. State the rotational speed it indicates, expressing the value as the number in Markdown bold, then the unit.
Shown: **1250** rpm
